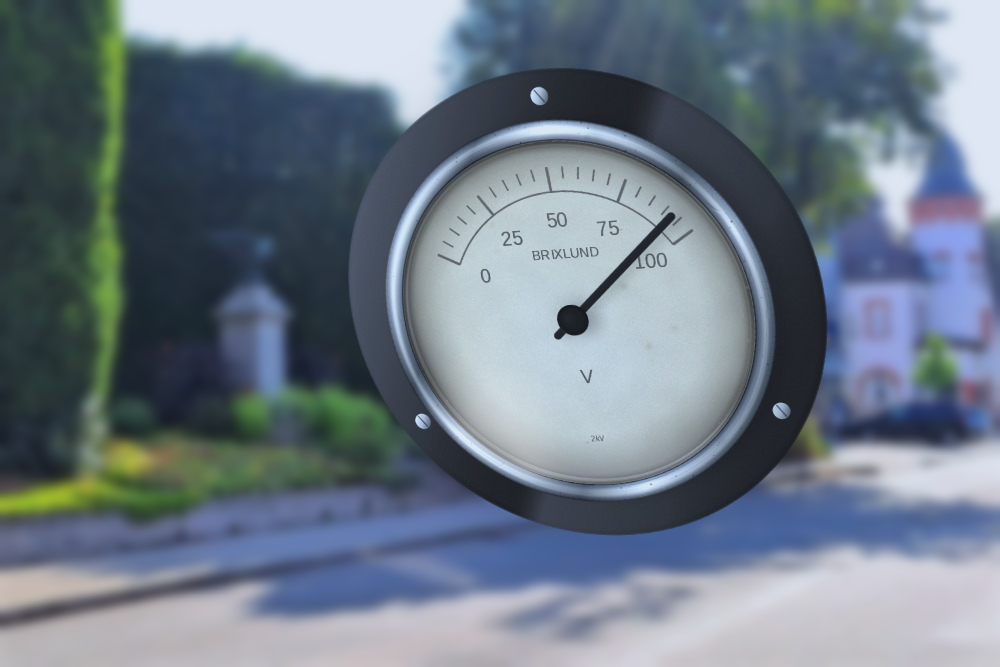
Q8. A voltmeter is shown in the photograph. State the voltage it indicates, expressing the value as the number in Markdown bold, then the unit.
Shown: **92.5** V
